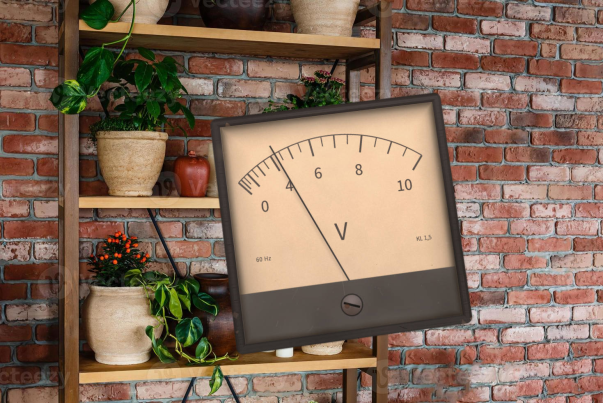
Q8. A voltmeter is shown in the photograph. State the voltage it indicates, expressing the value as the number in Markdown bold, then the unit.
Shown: **4.25** V
